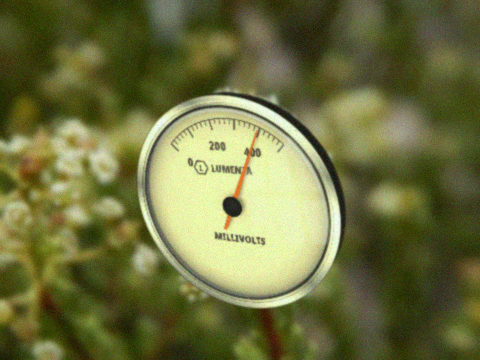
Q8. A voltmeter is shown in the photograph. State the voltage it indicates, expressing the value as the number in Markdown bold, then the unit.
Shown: **400** mV
